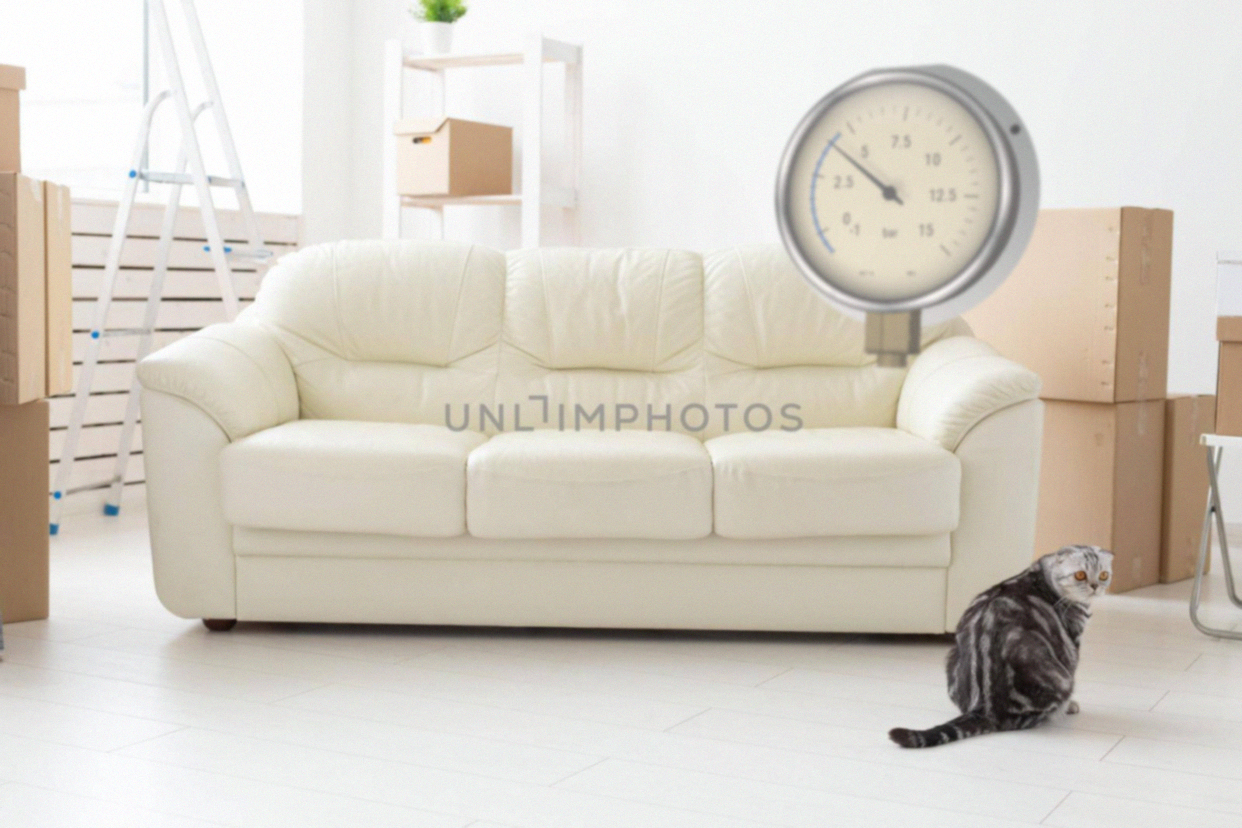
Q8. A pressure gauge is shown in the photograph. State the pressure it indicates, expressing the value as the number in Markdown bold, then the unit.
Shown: **4** bar
